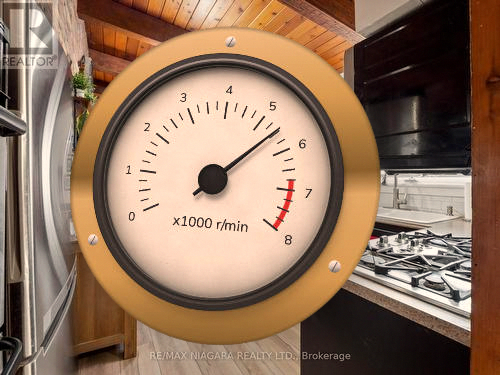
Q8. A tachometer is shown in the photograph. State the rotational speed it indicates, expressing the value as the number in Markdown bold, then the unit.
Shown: **5500** rpm
